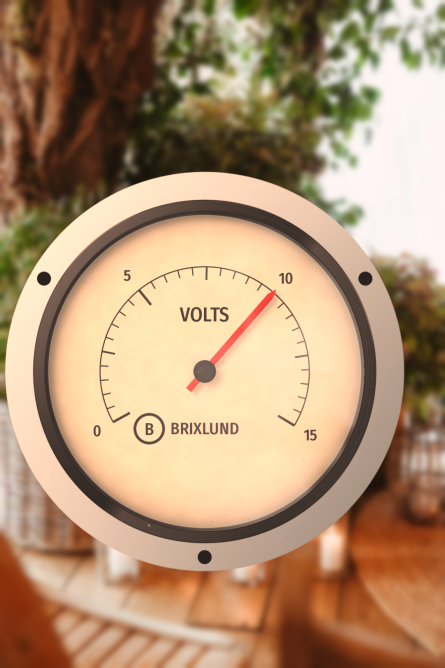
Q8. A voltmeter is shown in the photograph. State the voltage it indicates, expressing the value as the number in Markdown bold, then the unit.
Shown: **10** V
